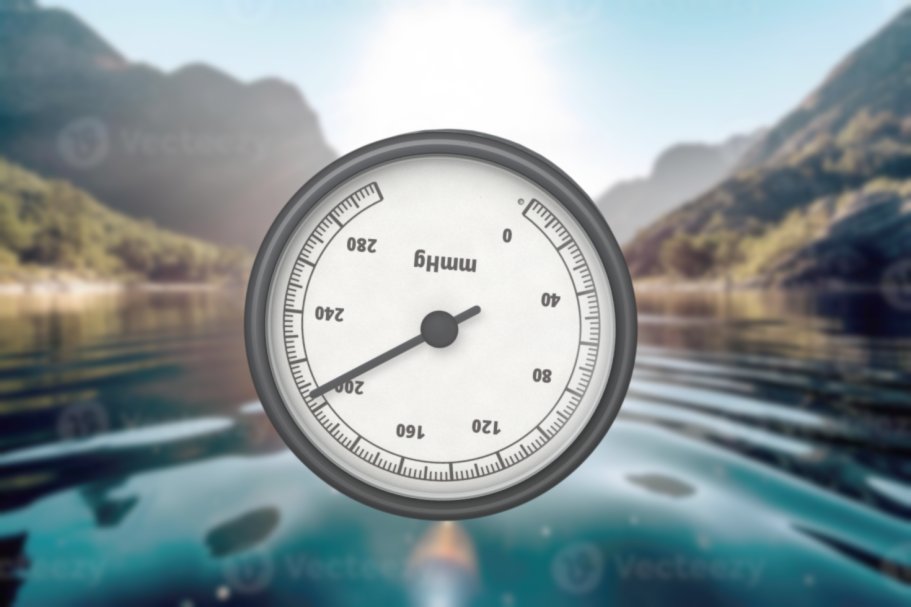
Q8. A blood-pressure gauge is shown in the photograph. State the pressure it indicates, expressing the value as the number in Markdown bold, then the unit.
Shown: **206** mmHg
